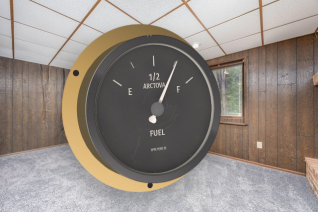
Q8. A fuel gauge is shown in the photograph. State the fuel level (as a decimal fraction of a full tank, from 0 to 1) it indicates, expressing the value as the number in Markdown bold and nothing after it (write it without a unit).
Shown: **0.75**
